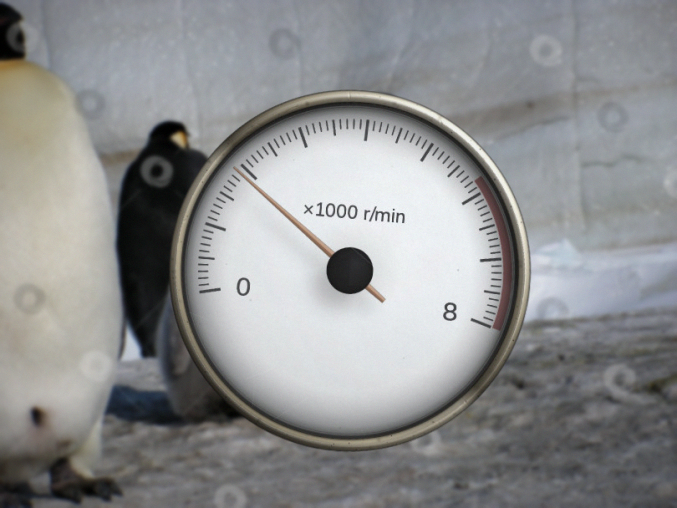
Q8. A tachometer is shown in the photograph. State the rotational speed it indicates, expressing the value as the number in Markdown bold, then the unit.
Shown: **1900** rpm
